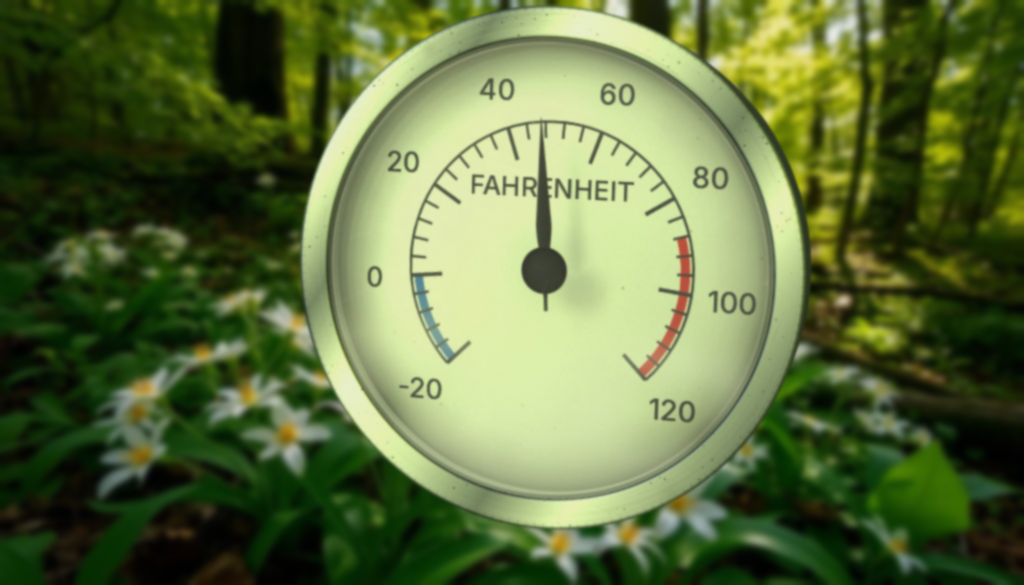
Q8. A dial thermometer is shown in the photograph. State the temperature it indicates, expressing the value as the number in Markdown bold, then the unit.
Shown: **48** °F
